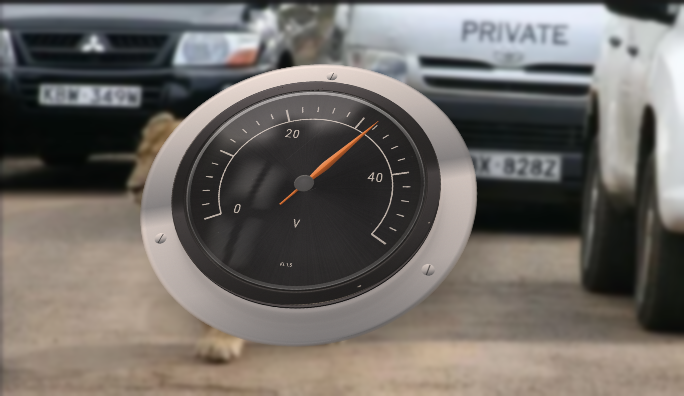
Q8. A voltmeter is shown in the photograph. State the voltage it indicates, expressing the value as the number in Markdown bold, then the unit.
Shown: **32** V
